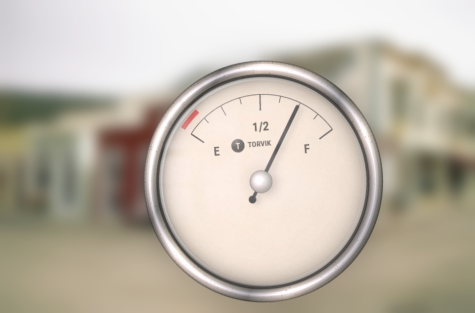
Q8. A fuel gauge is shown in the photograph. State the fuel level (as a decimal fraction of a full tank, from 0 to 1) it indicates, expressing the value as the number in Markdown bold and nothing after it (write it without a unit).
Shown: **0.75**
